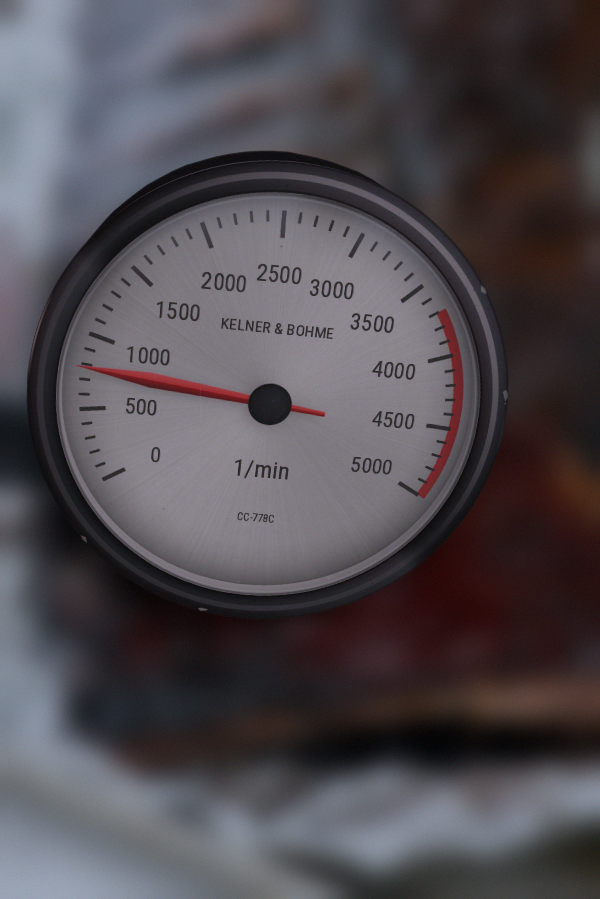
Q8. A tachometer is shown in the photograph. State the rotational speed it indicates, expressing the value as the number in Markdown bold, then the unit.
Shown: **800** rpm
